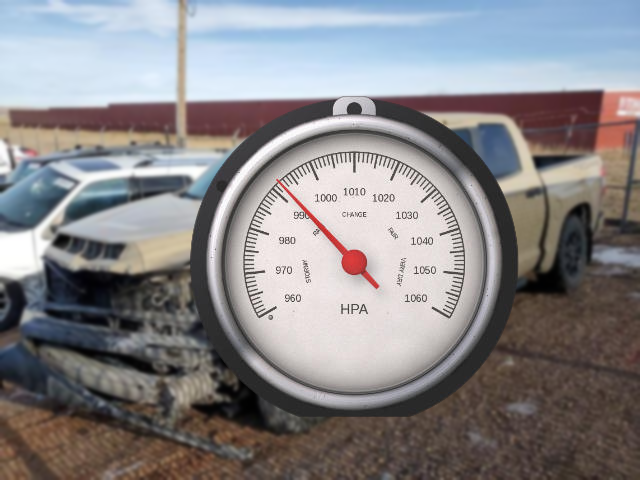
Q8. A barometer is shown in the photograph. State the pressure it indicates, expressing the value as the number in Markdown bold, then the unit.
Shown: **992** hPa
